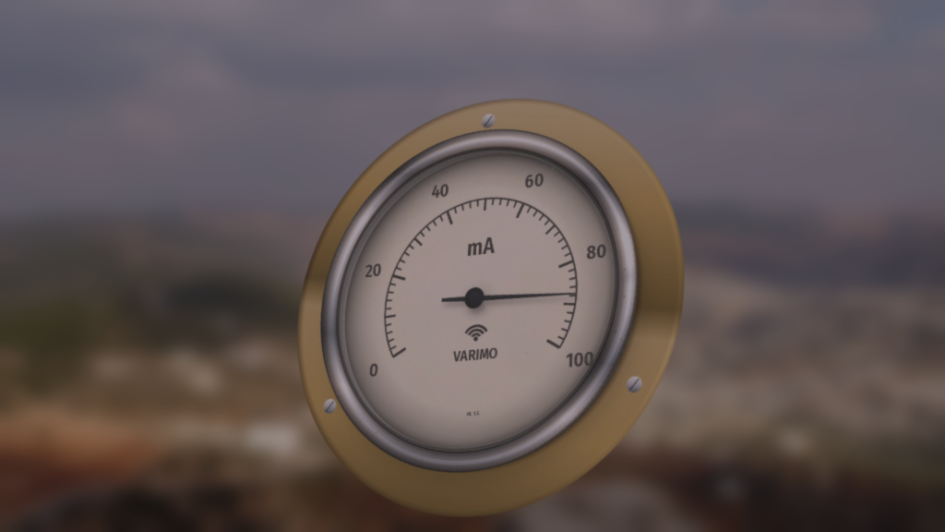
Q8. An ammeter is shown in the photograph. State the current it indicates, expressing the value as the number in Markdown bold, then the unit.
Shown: **88** mA
